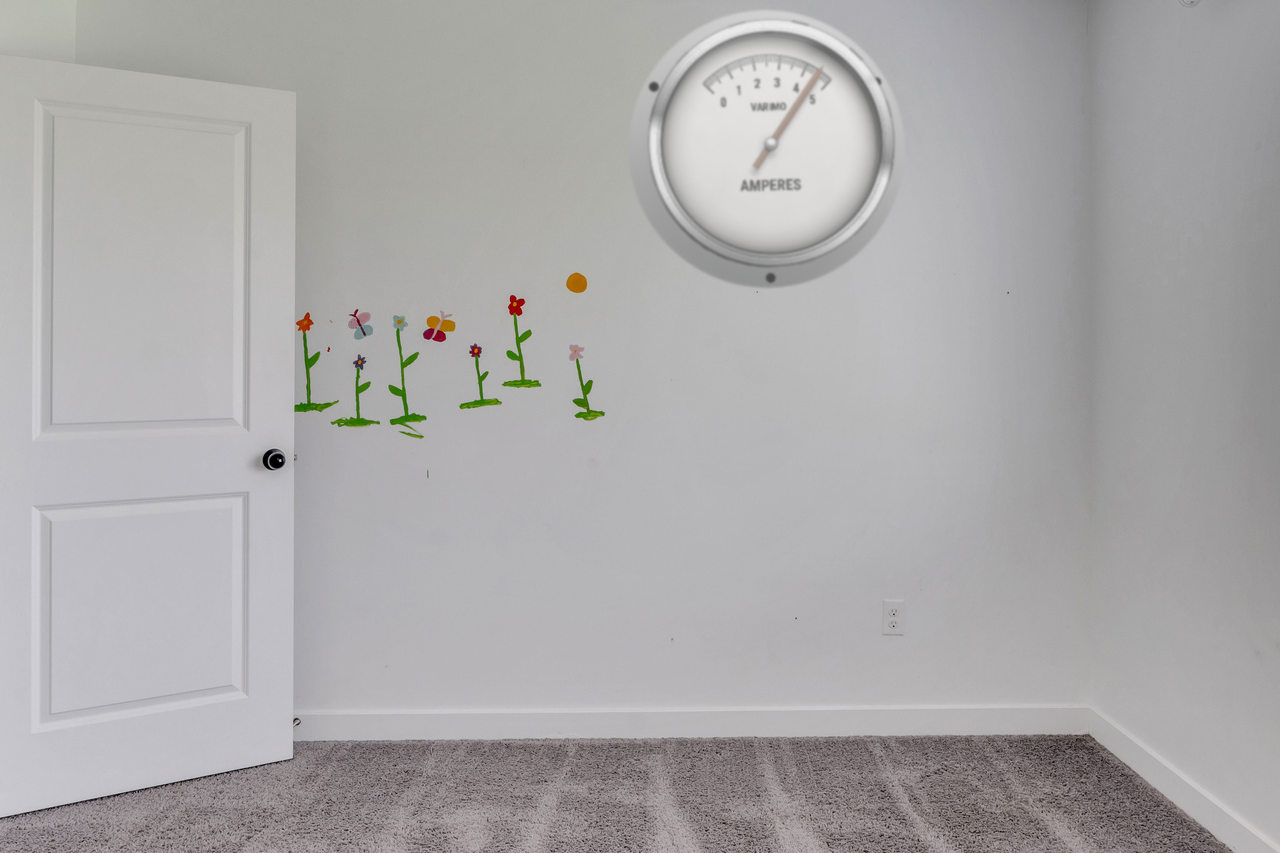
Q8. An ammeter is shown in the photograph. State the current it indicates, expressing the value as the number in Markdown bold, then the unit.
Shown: **4.5** A
